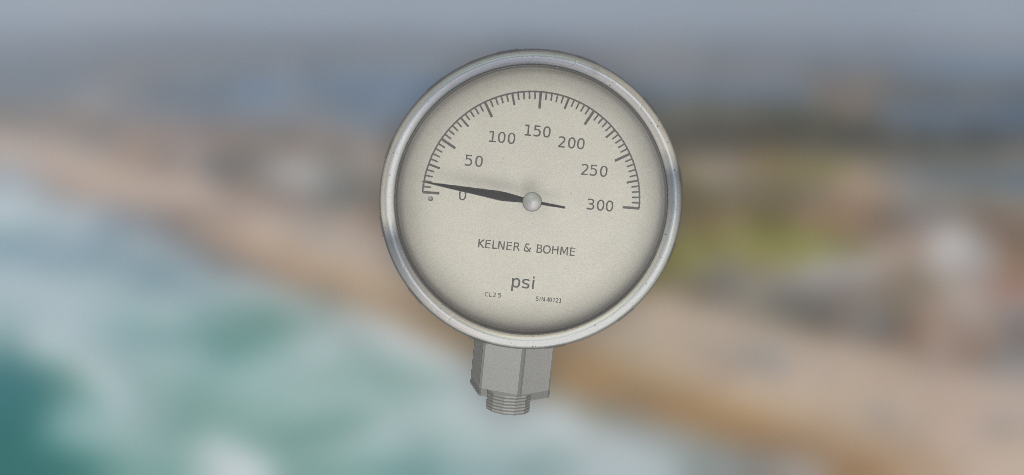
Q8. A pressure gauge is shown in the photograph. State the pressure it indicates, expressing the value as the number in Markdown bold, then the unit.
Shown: **10** psi
